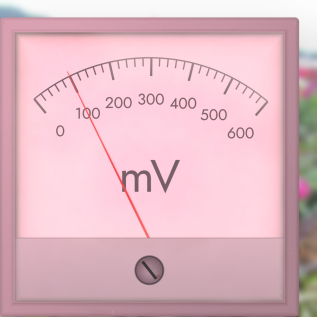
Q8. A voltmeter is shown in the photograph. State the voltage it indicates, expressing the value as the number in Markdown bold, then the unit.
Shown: **100** mV
